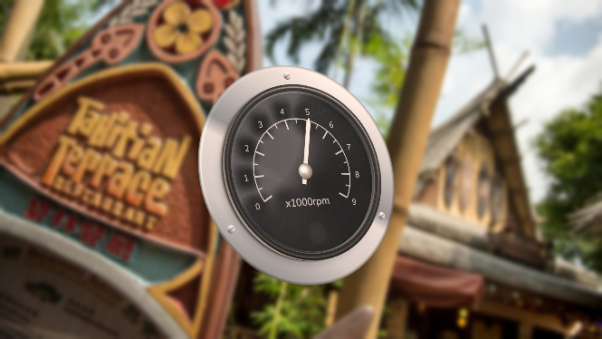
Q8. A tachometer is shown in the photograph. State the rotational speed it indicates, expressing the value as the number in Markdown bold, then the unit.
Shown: **5000** rpm
